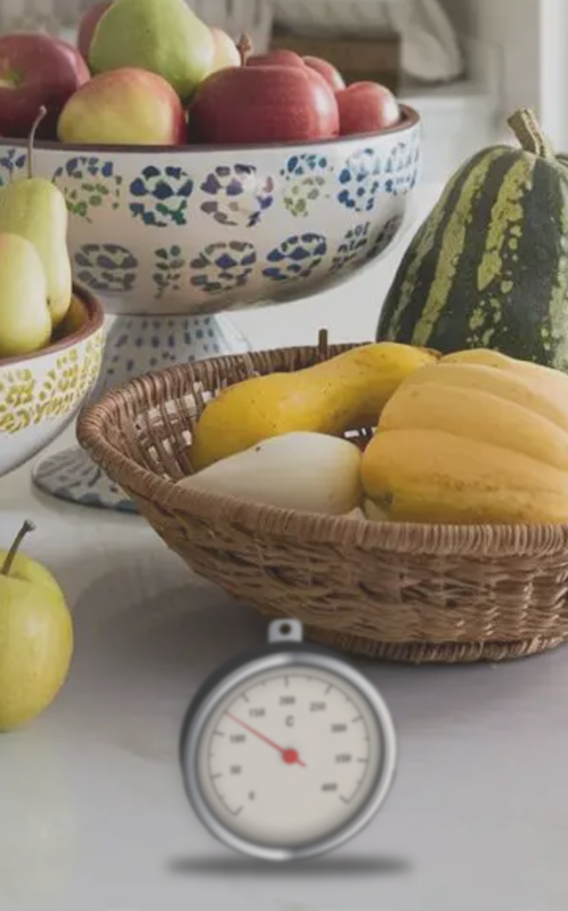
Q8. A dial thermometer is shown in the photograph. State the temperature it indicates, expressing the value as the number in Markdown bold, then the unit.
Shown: **125** °C
